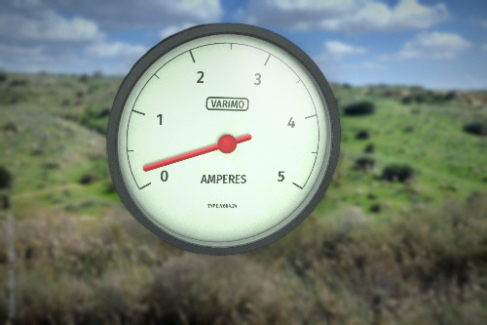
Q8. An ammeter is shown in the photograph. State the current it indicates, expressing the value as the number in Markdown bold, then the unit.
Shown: **0.25** A
